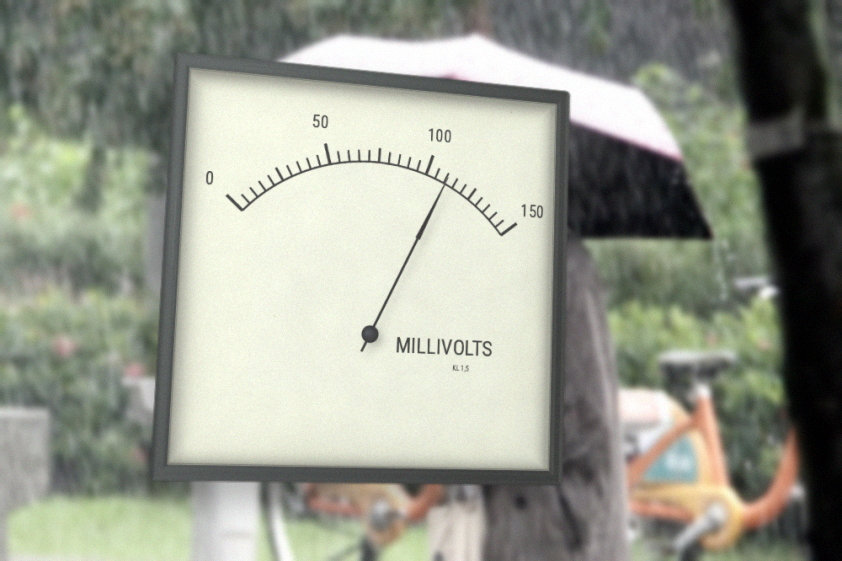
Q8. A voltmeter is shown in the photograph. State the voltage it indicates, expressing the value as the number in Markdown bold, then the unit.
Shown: **110** mV
